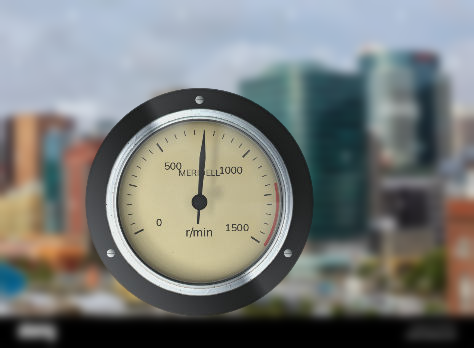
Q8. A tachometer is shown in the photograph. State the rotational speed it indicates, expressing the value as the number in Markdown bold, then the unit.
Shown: **750** rpm
